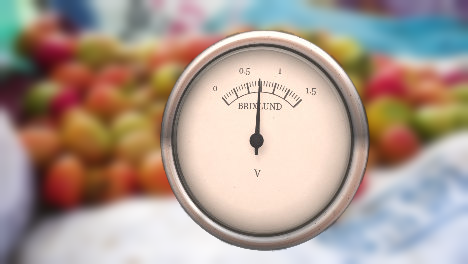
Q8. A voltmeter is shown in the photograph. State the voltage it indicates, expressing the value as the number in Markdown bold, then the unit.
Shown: **0.75** V
